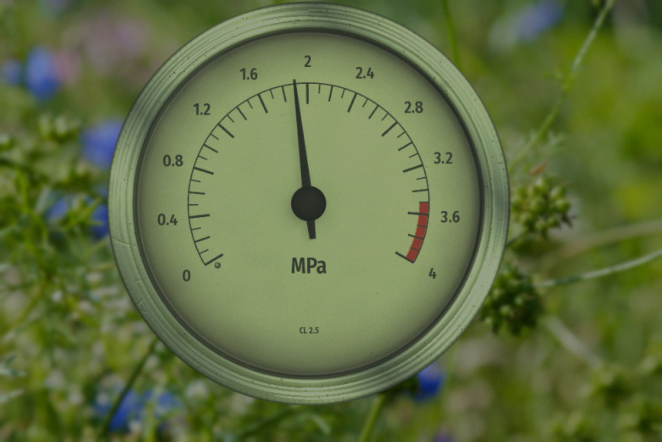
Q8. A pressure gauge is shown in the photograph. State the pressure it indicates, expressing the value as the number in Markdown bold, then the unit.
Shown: **1.9** MPa
